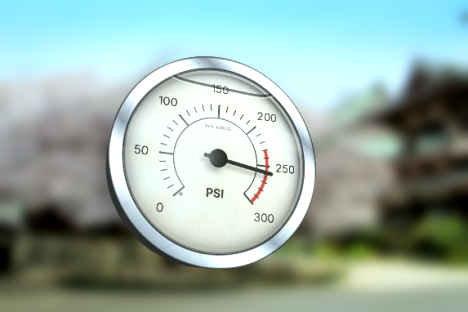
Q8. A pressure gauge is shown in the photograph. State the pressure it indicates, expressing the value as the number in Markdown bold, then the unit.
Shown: **260** psi
